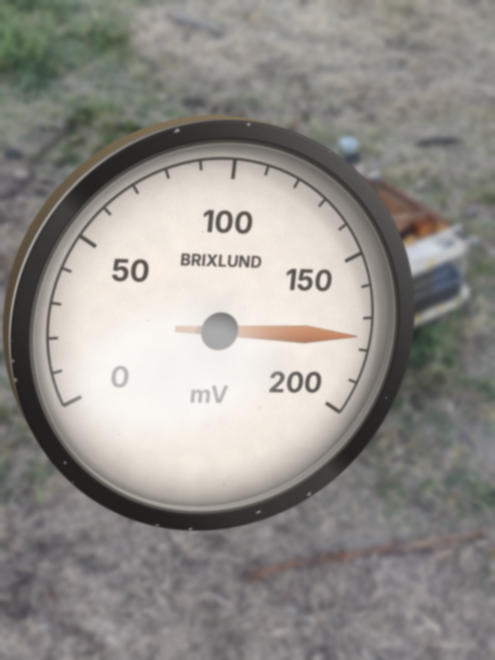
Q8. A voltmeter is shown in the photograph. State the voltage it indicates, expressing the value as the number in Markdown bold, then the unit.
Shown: **175** mV
